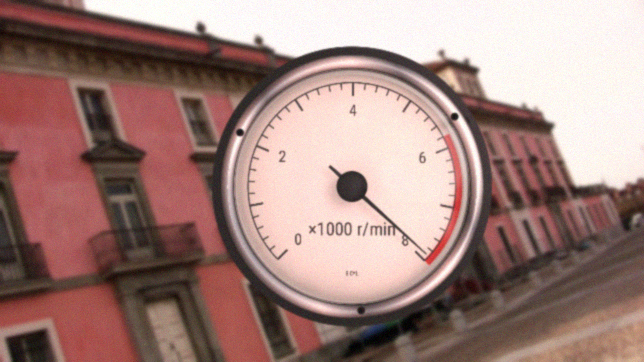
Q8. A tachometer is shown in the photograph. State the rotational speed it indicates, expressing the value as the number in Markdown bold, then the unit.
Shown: **7900** rpm
